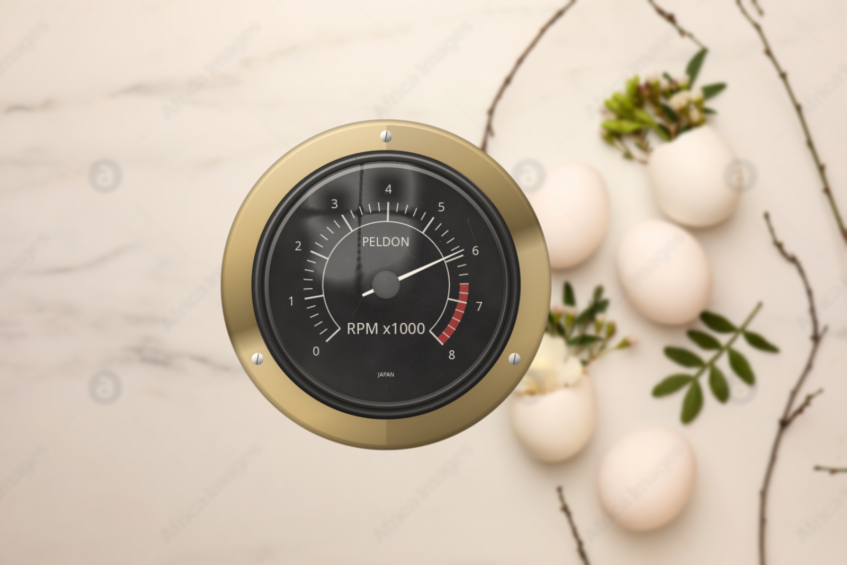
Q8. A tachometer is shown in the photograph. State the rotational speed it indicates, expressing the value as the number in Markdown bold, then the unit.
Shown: **5900** rpm
